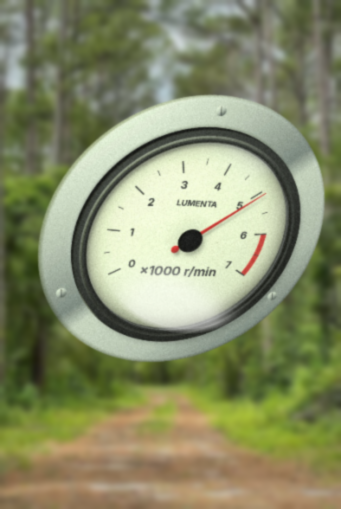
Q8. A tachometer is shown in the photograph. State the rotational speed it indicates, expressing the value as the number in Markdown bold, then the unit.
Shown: **5000** rpm
